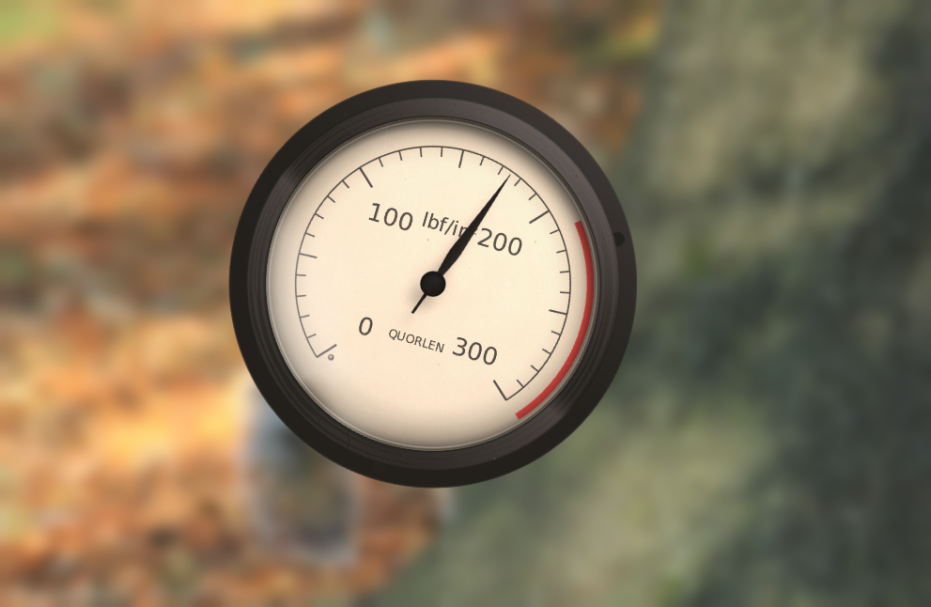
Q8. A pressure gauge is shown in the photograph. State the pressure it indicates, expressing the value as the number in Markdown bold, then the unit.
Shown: **175** psi
